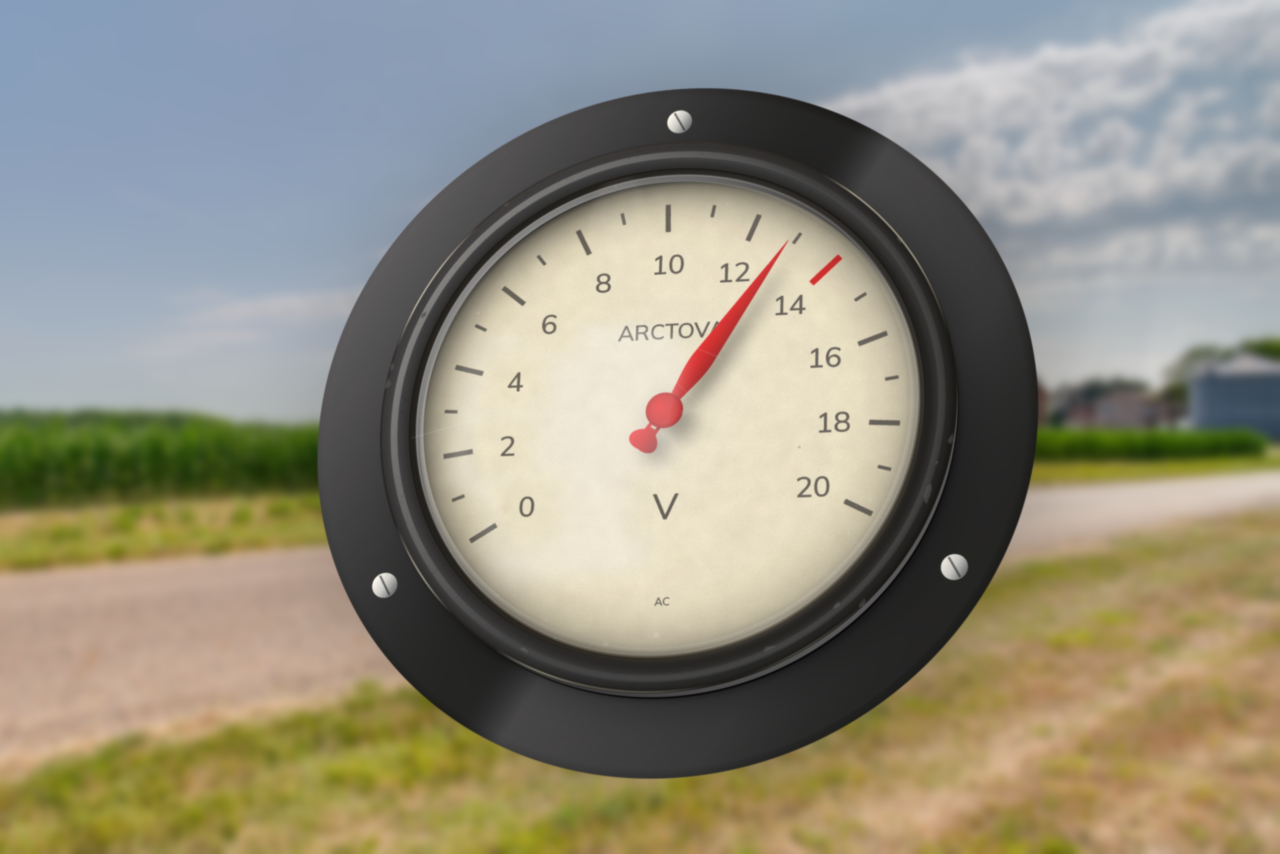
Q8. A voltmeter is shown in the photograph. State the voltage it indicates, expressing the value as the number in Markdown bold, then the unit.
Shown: **13** V
